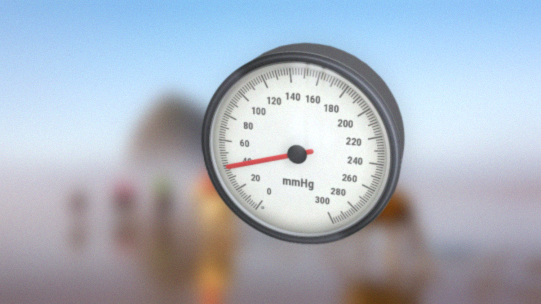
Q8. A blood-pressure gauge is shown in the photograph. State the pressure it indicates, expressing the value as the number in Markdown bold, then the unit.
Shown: **40** mmHg
